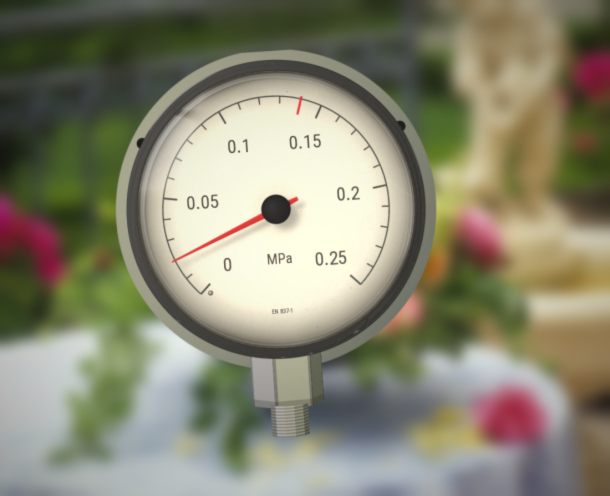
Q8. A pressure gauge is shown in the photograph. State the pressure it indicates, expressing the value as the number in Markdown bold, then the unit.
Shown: **0.02** MPa
